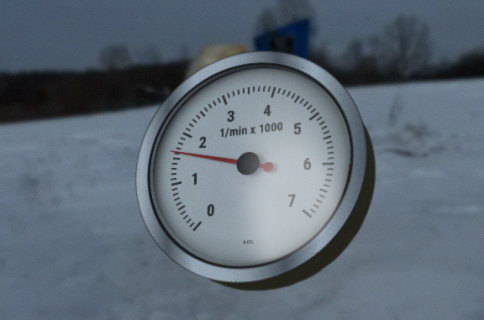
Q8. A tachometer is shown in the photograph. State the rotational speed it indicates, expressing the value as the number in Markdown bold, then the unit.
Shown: **1600** rpm
